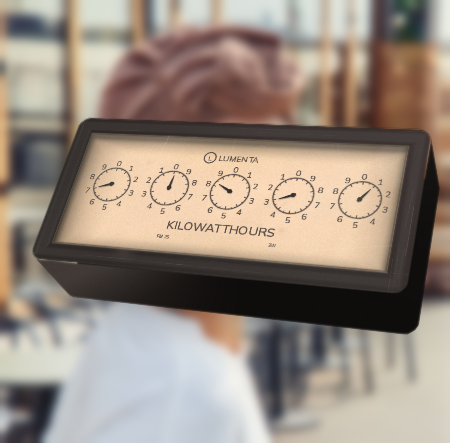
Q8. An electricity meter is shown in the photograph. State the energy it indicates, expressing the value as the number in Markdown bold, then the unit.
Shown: **69831** kWh
